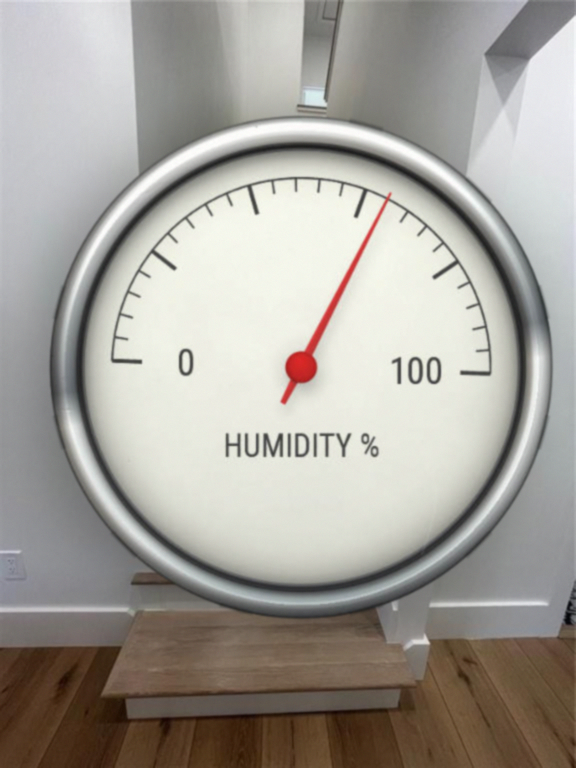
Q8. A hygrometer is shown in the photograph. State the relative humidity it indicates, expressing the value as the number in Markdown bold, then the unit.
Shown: **64** %
